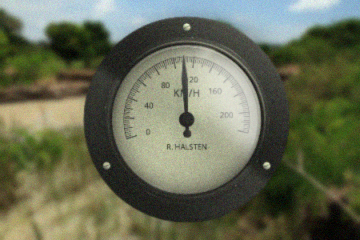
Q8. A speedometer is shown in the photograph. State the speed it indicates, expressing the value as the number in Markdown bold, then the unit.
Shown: **110** km/h
